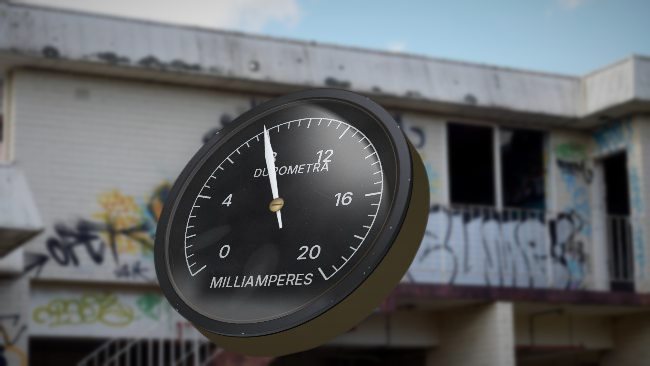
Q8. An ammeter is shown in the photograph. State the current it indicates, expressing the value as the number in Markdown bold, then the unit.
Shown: **8** mA
